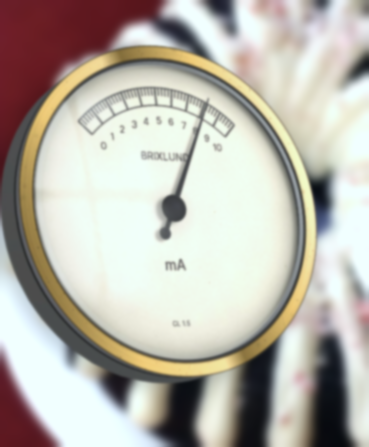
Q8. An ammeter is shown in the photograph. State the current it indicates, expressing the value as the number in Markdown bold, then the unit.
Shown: **8** mA
